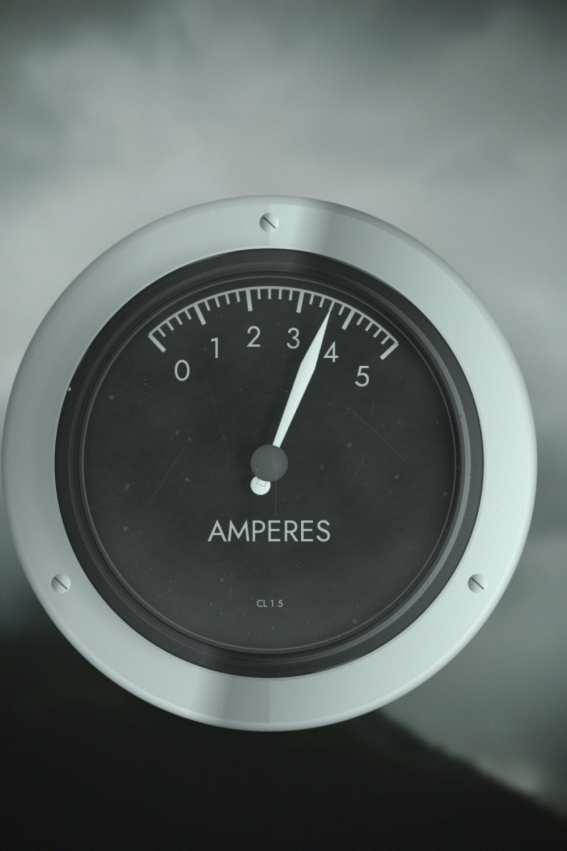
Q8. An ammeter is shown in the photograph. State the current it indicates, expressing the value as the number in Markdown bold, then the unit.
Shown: **3.6** A
